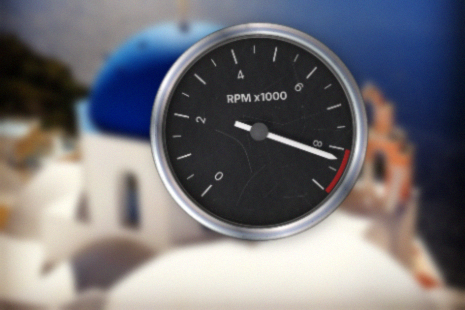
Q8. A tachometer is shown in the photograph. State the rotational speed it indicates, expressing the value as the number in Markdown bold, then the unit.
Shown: **8250** rpm
